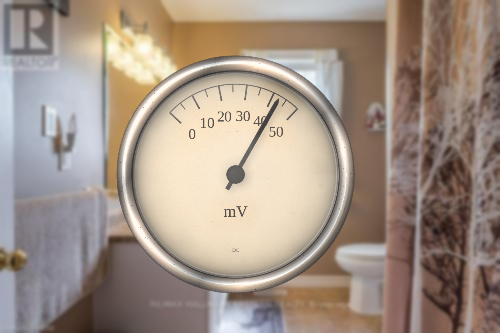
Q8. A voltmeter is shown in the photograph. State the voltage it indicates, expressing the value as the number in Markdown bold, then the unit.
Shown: **42.5** mV
